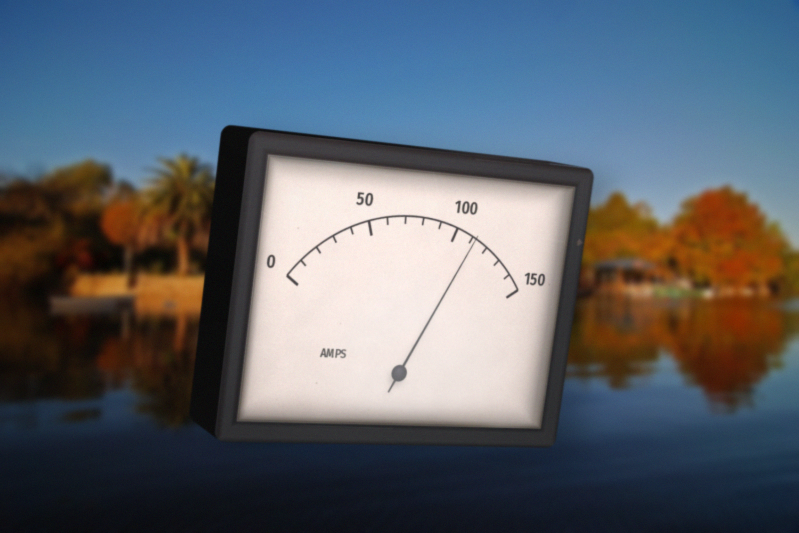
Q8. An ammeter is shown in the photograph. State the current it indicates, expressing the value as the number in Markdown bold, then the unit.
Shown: **110** A
